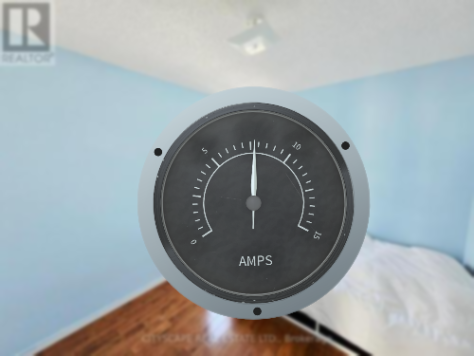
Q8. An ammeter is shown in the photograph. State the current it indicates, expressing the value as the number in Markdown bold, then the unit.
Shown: **7.75** A
